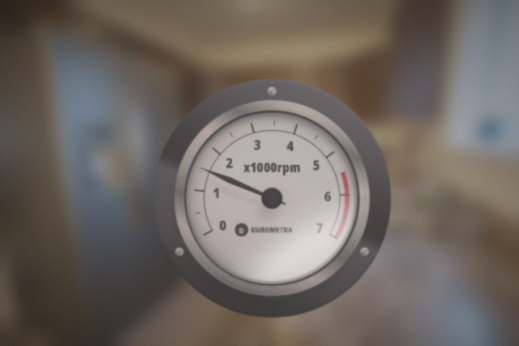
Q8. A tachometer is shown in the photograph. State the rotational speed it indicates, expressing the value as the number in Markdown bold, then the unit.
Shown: **1500** rpm
